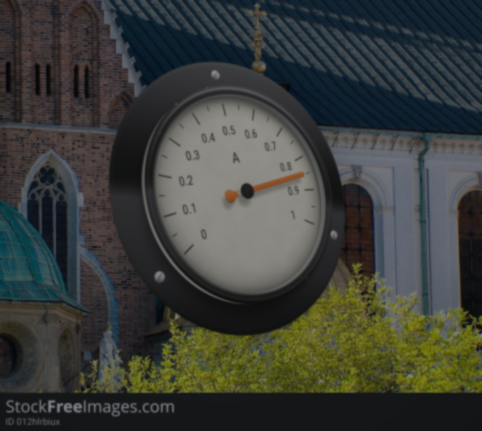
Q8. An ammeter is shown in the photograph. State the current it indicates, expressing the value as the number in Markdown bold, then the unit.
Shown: **0.85** A
